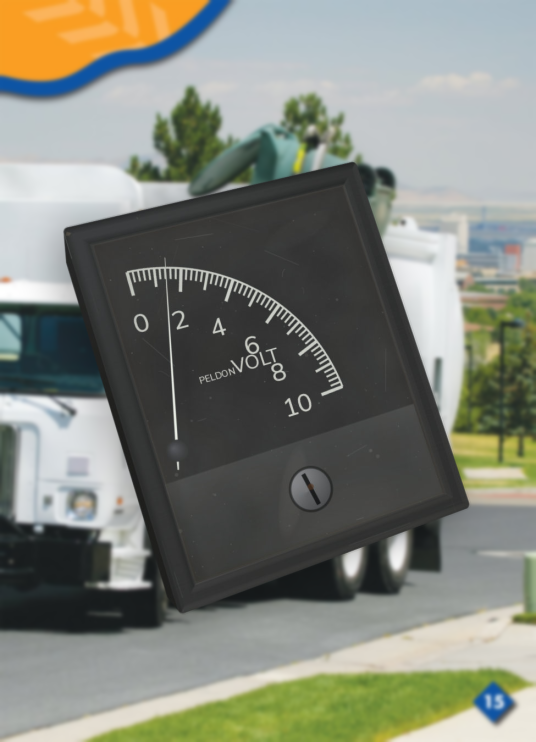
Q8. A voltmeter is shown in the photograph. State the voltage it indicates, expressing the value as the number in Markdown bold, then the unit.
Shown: **1.4** V
